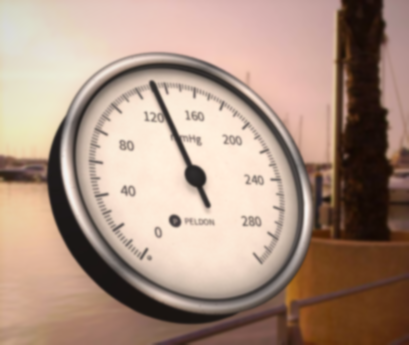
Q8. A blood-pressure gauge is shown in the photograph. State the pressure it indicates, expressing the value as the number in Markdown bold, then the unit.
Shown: **130** mmHg
